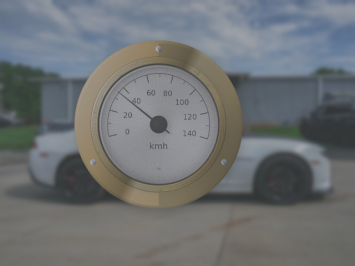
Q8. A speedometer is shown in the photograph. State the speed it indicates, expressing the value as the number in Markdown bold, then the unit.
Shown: **35** km/h
